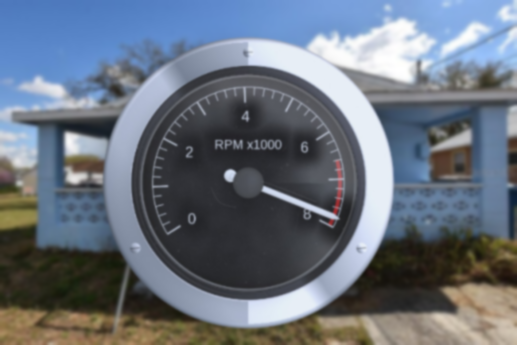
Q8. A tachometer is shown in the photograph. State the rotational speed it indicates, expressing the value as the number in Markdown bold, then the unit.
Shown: **7800** rpm
